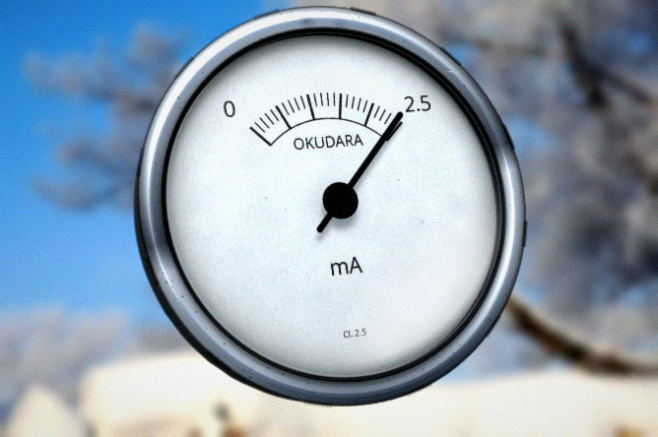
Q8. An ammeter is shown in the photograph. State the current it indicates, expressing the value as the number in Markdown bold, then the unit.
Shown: **2.4** mA
